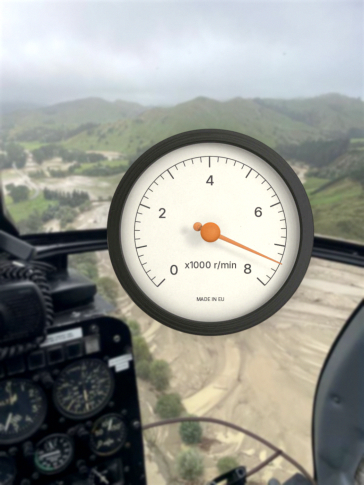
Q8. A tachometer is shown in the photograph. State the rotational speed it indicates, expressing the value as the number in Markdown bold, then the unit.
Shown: **7400** rpm
